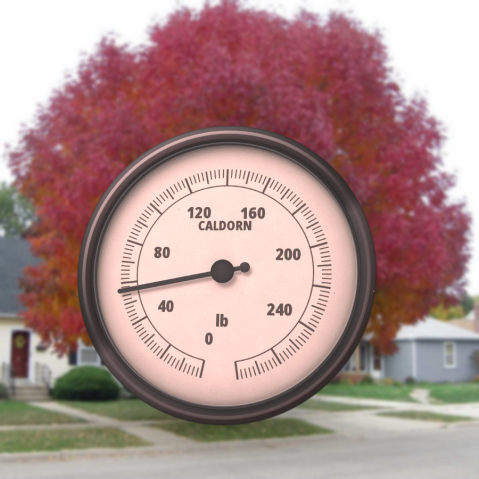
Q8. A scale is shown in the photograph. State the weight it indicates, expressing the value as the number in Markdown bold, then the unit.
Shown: **56** lb
